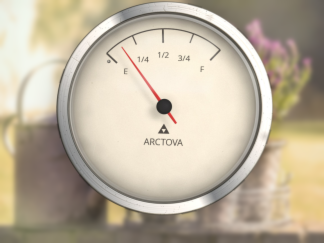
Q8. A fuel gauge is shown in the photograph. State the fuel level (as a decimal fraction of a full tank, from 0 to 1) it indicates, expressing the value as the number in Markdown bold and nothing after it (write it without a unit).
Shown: **0.125**
